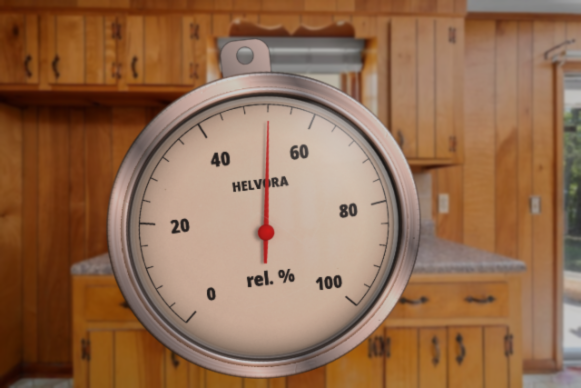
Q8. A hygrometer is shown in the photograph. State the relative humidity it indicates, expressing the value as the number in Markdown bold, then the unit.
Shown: **52** %
